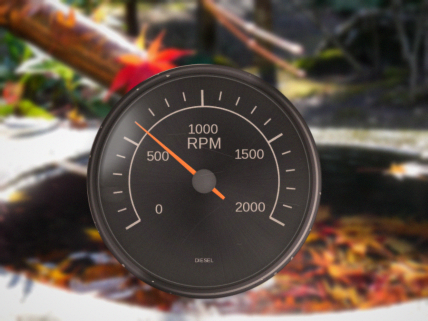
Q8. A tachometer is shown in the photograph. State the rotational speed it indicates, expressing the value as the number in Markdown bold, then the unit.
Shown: **600** rpm
